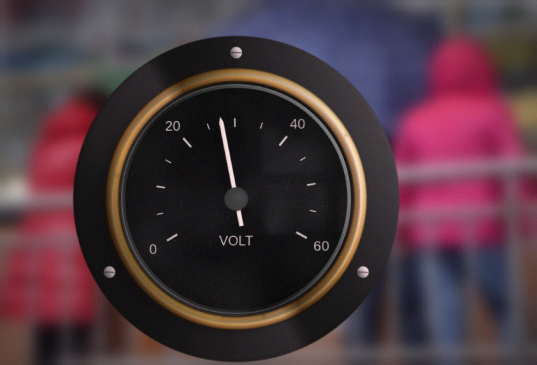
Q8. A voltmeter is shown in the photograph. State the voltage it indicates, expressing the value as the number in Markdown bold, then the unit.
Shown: **27.5** V
